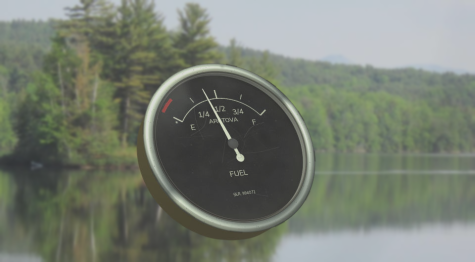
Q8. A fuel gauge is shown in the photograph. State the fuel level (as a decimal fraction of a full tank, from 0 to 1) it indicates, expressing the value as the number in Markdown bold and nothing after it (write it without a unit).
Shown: **0.375**
